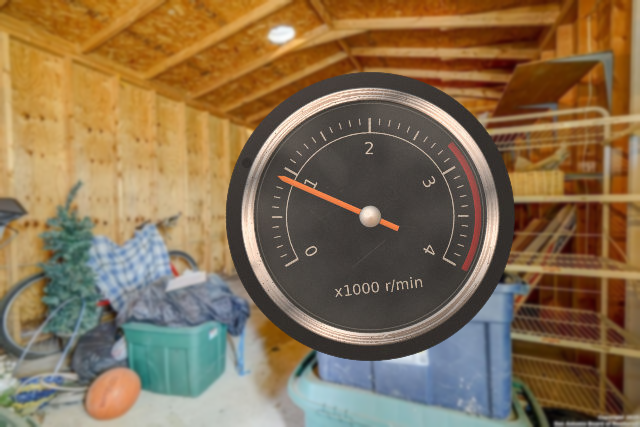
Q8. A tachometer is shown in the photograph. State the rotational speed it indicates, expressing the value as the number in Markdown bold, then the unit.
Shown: **900** rpm
